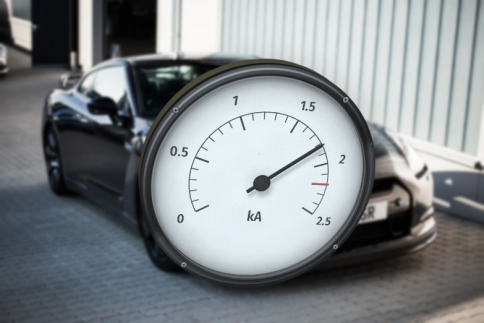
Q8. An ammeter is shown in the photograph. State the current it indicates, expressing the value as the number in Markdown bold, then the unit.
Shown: **1.8** kA
